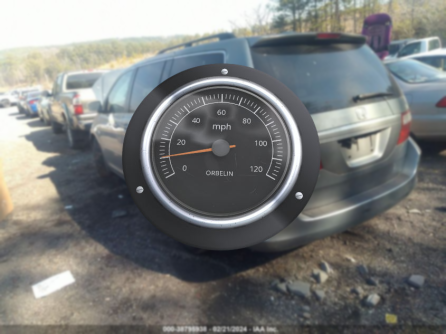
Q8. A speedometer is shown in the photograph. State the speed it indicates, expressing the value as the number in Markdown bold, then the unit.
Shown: **10** mph
